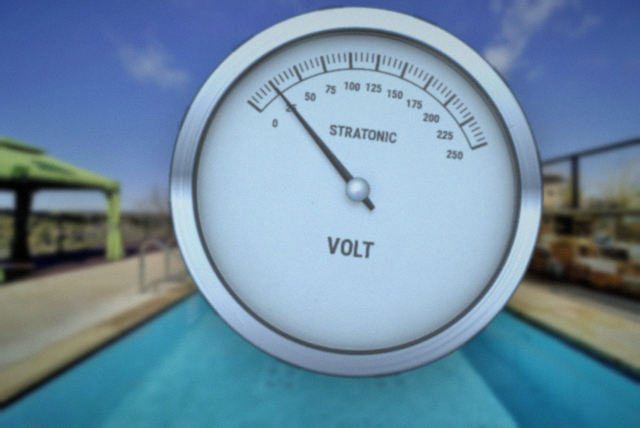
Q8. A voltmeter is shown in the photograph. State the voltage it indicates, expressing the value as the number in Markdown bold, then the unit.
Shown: **25** V
